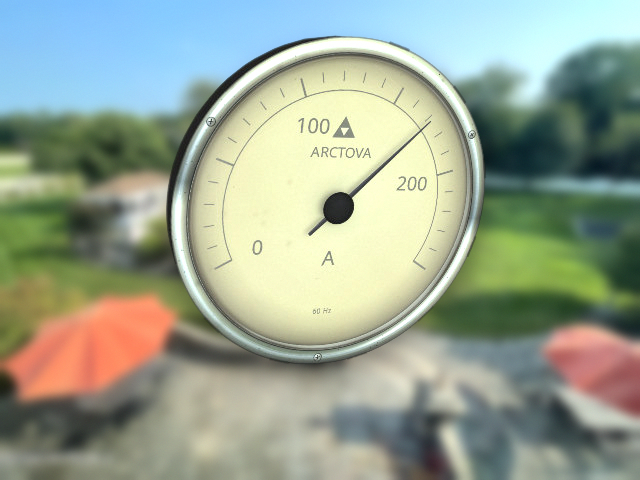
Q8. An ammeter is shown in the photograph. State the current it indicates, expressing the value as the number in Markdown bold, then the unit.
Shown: **170** A
